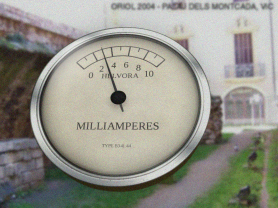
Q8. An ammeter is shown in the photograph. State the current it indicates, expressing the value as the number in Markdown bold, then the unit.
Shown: **3** mA
